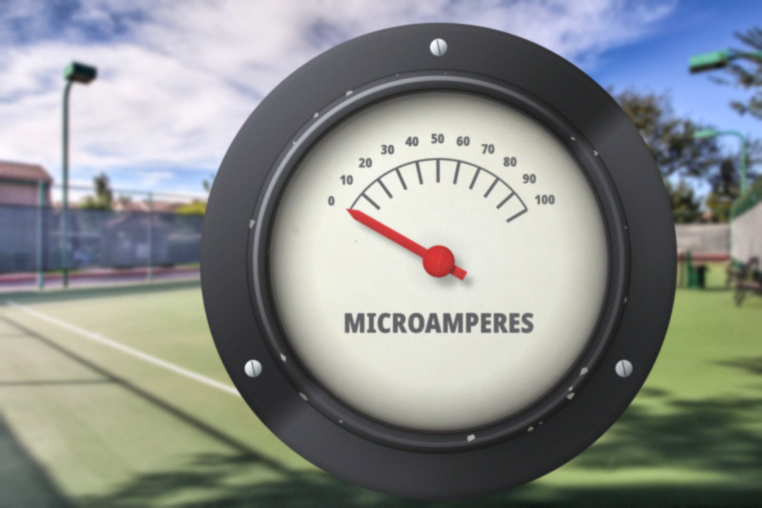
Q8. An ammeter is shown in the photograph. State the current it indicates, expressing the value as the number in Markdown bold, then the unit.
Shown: **0** µA
